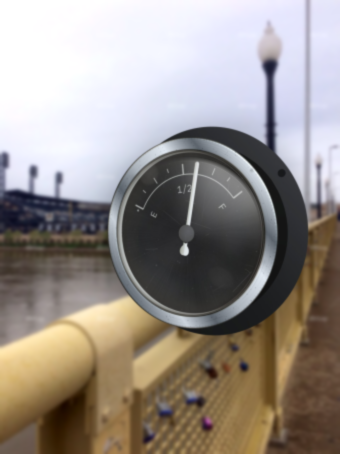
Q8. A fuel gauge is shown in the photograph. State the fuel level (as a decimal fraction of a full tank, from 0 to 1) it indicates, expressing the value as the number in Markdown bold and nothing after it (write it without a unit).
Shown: **0.625**
